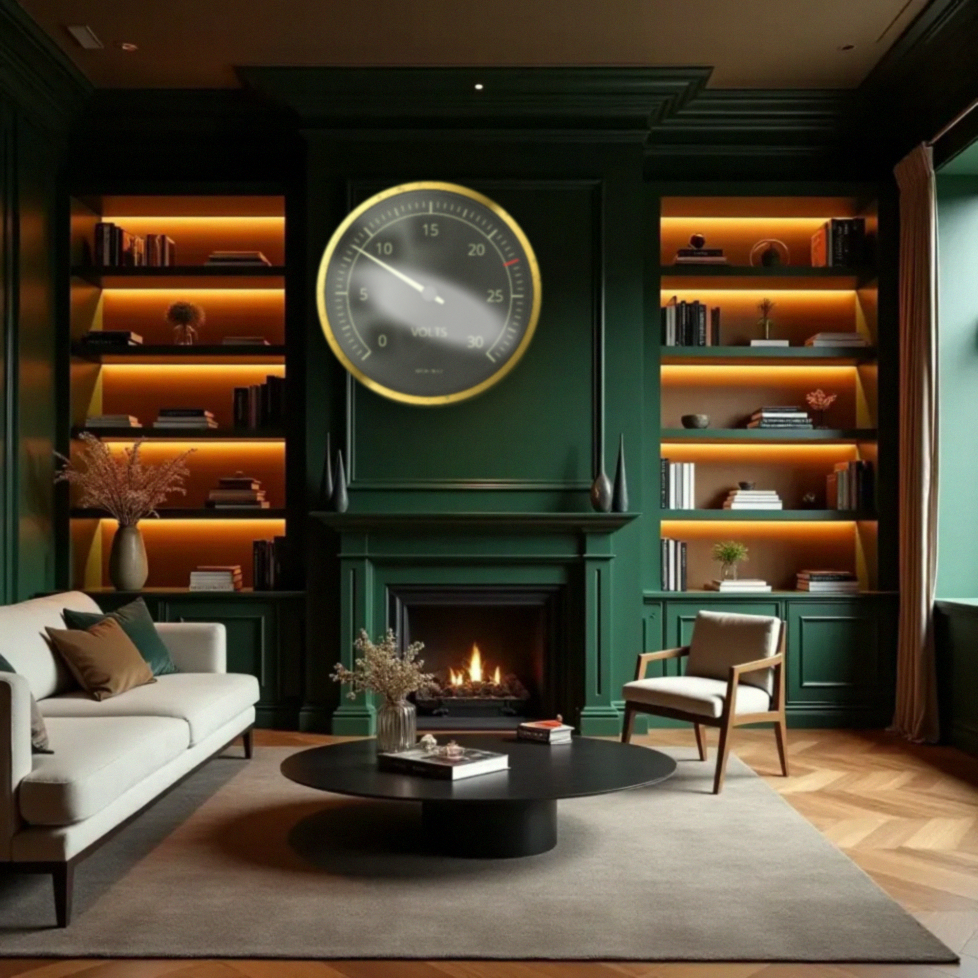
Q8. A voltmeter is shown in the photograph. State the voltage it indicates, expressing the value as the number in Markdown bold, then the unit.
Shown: **8.5** V
